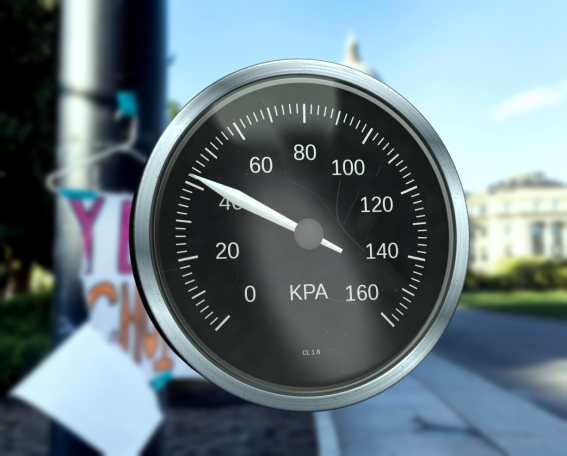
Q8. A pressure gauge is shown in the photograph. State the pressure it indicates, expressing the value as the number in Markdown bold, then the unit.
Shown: **42** kPa
